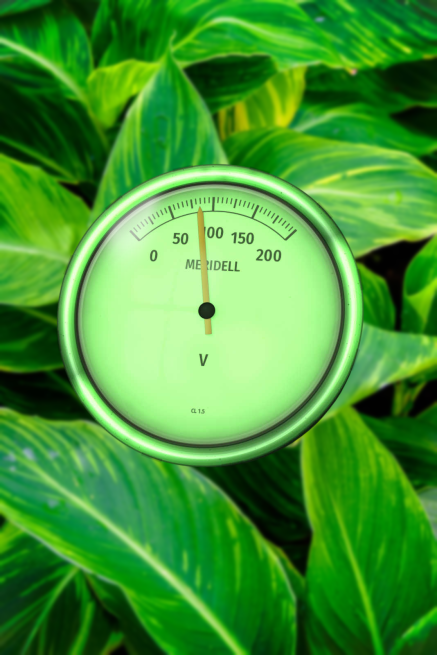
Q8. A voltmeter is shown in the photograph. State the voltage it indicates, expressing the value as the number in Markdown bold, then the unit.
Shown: **85** V
